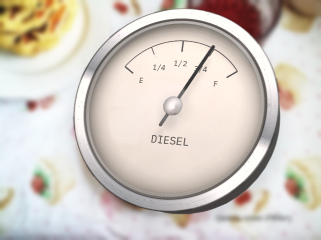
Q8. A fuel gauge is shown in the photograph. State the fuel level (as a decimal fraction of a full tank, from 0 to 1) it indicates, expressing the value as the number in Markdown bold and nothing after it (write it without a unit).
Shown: **0.75**
